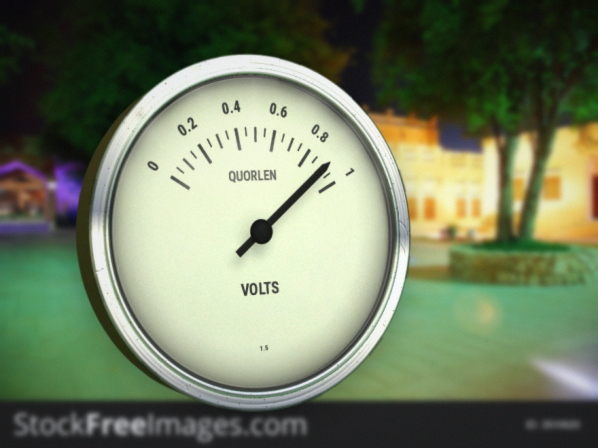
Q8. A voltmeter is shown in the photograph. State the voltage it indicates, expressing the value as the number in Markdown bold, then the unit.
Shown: **0.9** V
